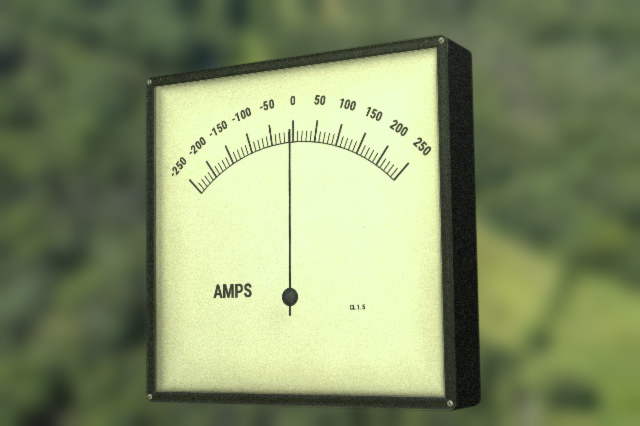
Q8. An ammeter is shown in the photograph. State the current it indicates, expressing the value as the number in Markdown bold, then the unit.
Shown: **0** A
